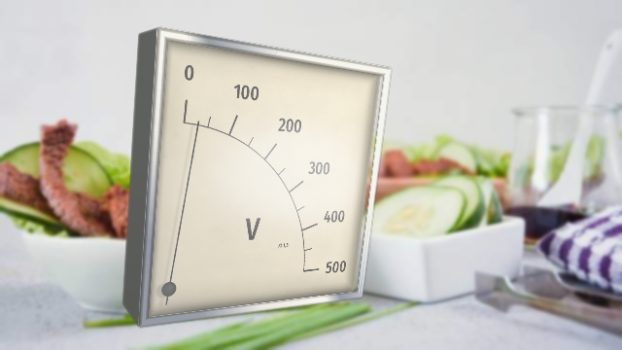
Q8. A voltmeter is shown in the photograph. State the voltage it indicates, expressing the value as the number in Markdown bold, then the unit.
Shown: **25** V
